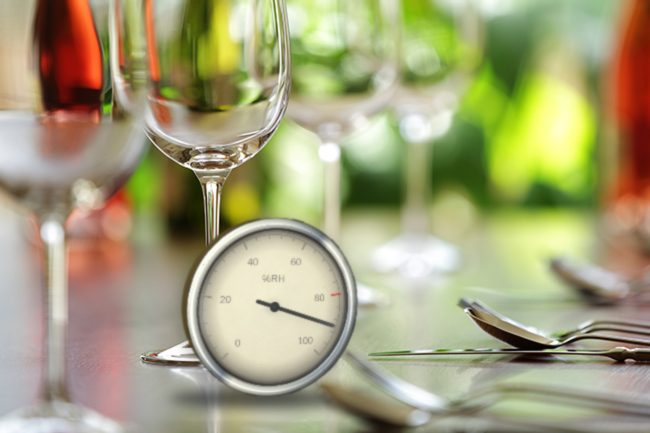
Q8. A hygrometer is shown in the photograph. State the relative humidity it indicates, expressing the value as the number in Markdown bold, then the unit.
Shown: **90** %
